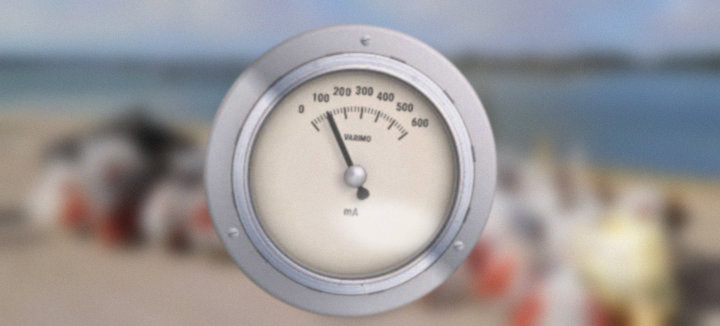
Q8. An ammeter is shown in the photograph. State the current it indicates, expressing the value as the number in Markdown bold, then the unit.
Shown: **100** mA
